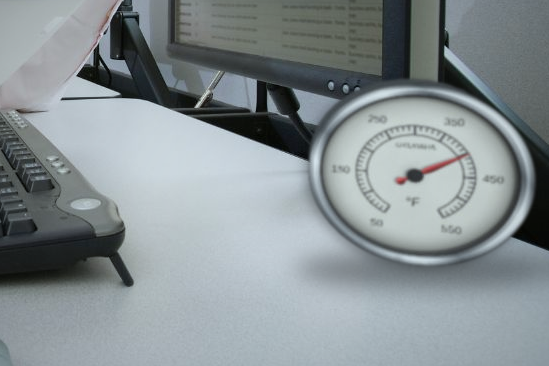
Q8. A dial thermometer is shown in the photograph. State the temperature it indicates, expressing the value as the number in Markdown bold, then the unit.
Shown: **400** °F
